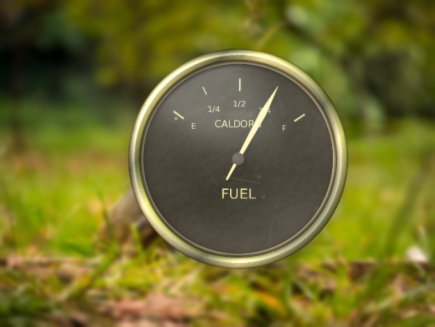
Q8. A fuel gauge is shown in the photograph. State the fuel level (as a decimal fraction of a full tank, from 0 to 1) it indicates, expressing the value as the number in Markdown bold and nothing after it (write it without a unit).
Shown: **0.75**
